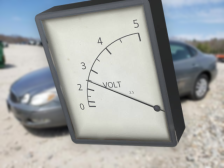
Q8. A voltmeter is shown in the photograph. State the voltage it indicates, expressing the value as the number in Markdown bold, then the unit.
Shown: **2.5** V
